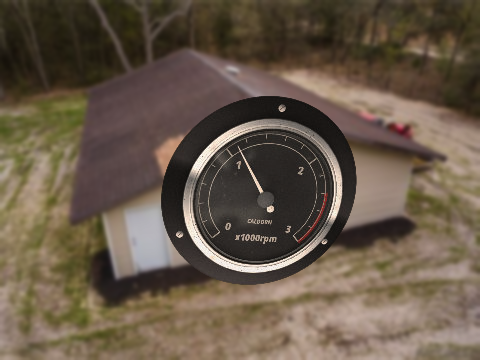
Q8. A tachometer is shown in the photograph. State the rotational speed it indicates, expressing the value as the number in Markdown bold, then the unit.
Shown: **1100** rpm
